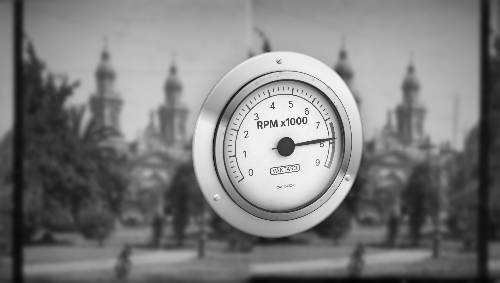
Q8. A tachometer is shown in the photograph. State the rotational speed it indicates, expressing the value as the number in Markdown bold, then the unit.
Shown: **7800** rpm
